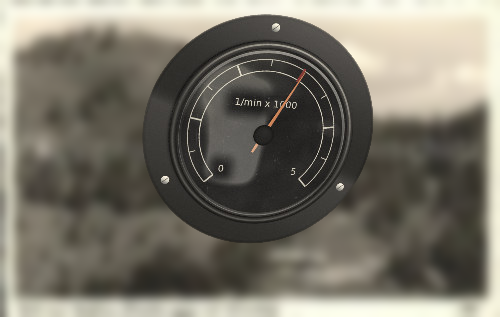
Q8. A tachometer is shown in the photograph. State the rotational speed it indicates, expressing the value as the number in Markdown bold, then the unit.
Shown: **3000** rpm
